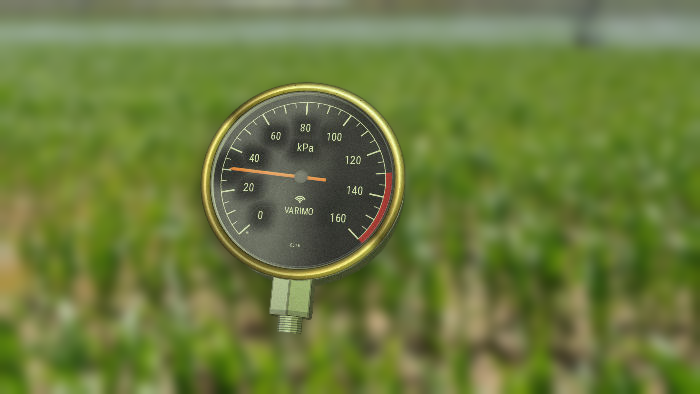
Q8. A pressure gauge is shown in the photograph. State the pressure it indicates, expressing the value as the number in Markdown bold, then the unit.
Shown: **30** kPa
